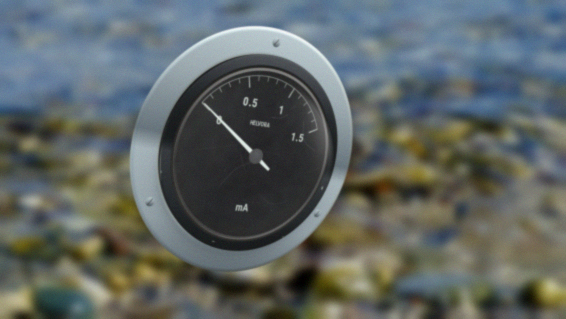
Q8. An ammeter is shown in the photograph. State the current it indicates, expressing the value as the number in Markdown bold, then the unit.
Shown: **0** mA
